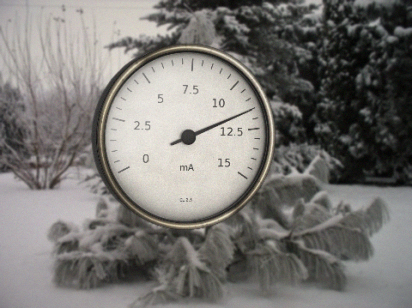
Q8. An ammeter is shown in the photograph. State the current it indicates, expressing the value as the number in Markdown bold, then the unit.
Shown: **11.5** mA
